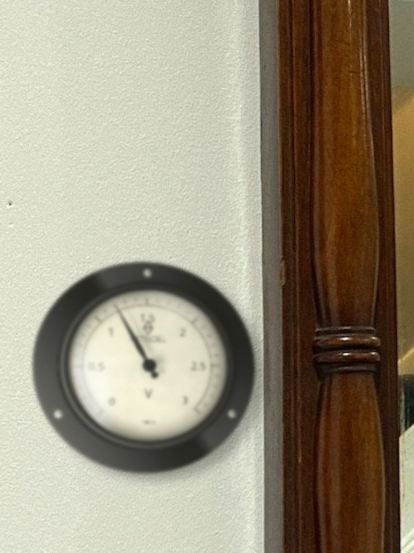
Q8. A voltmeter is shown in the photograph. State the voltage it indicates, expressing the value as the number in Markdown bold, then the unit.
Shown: **1.2** V
